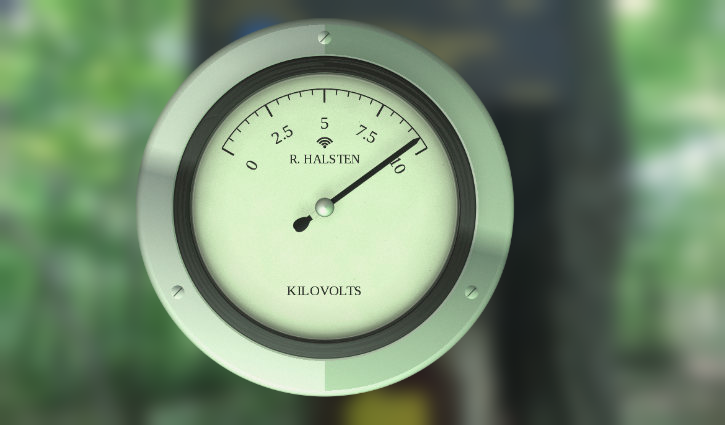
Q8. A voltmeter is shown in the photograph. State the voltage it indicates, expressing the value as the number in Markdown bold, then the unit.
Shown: **9.5** kV
